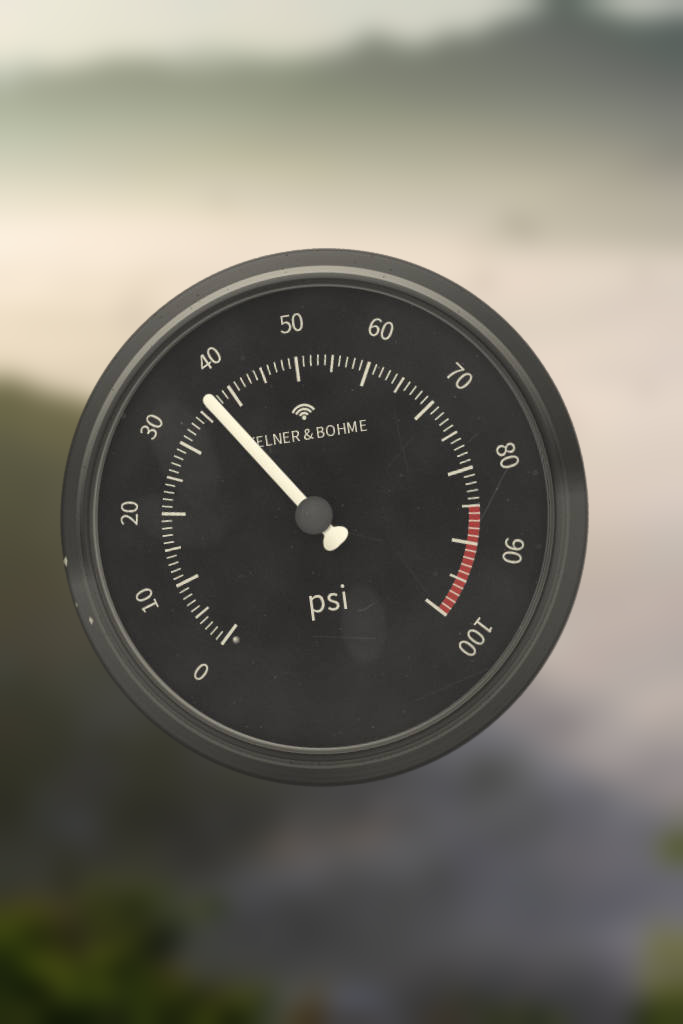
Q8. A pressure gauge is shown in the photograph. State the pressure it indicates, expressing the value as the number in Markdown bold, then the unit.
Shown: **37** psi
